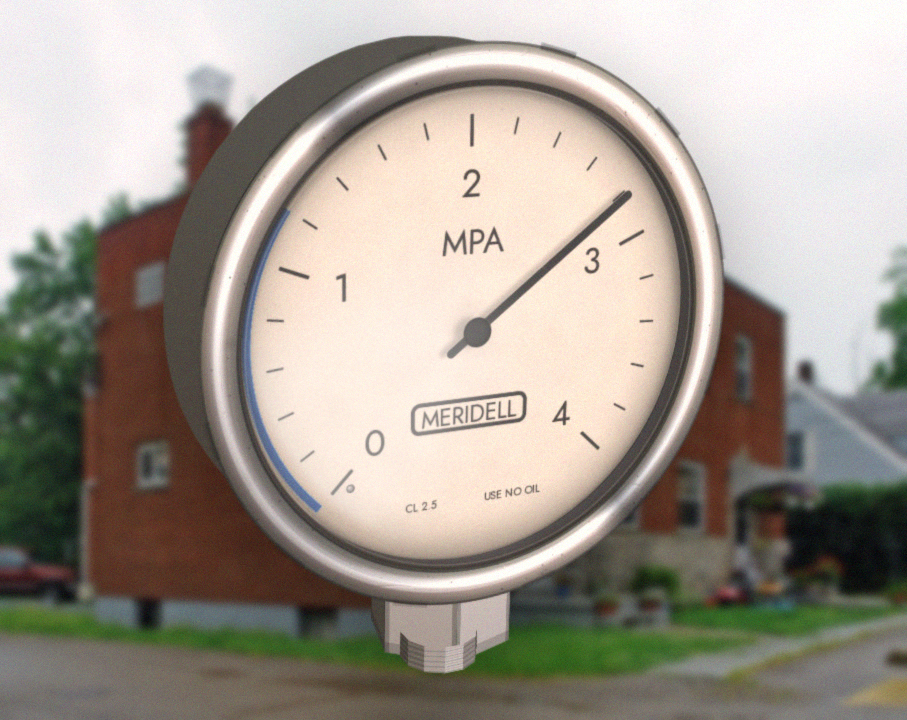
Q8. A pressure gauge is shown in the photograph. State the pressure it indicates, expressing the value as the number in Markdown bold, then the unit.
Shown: **2.8** MPa
